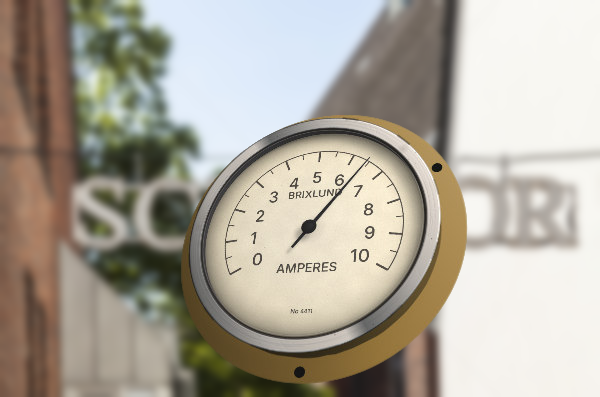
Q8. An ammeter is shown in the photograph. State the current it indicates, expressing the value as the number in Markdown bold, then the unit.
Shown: **6.5** A
